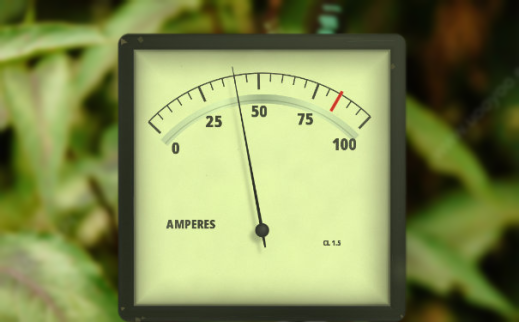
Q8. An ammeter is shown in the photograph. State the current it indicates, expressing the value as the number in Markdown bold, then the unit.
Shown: **40** A
